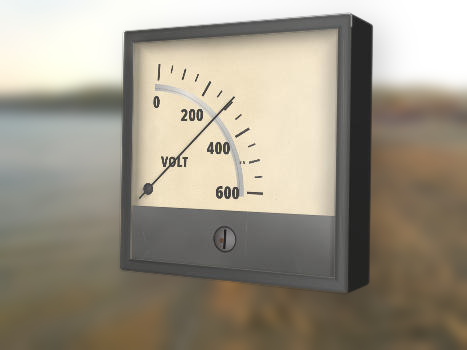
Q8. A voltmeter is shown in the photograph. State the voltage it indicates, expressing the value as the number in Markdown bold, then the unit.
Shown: **300** V
